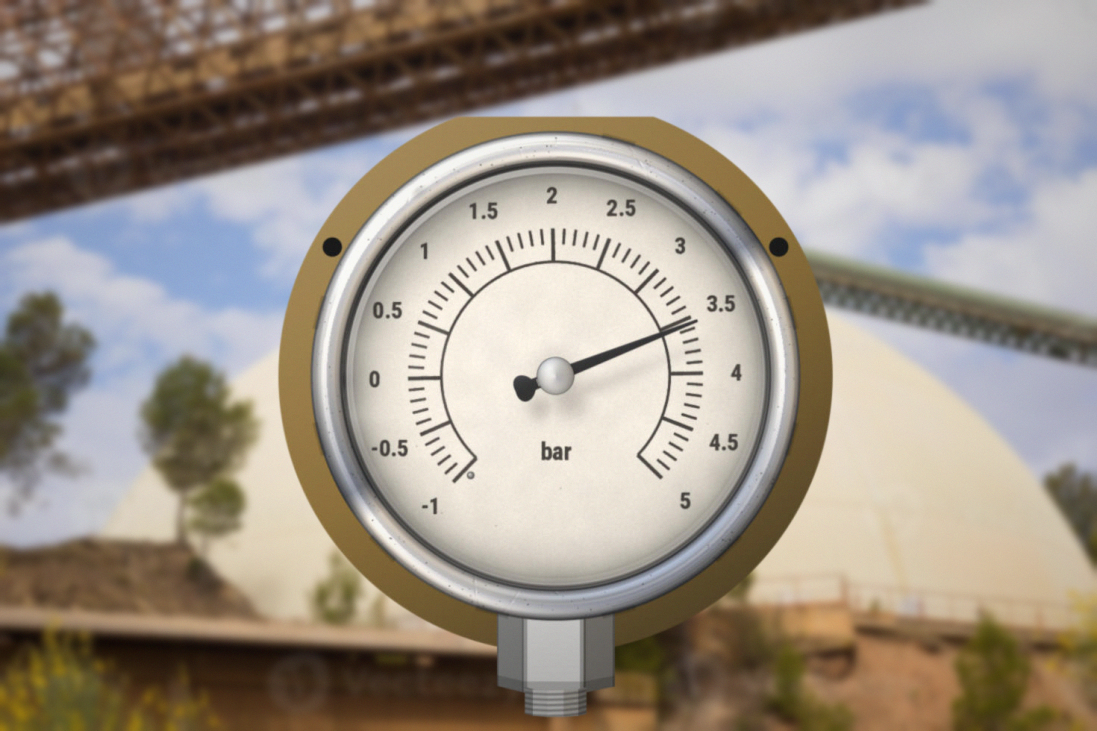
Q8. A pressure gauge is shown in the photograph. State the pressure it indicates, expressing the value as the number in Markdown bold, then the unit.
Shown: **3.55** bar
